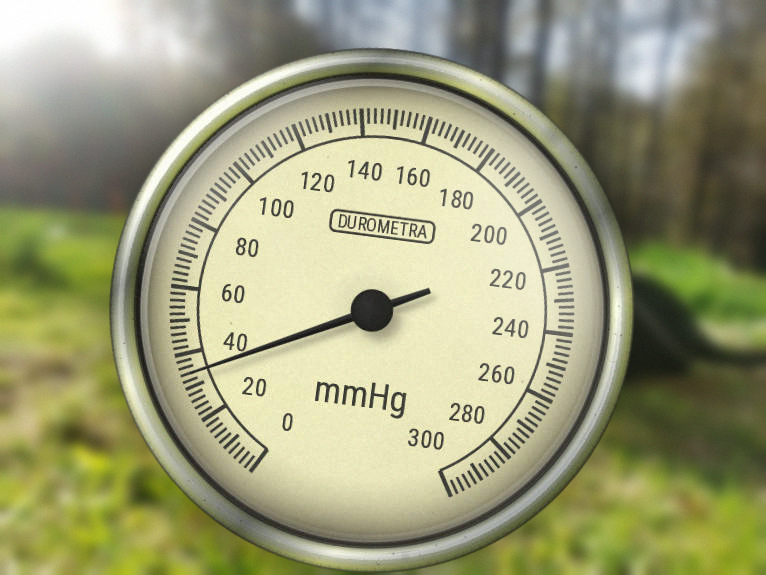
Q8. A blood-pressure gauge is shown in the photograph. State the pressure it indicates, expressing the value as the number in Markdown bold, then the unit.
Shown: **34** mmHg
